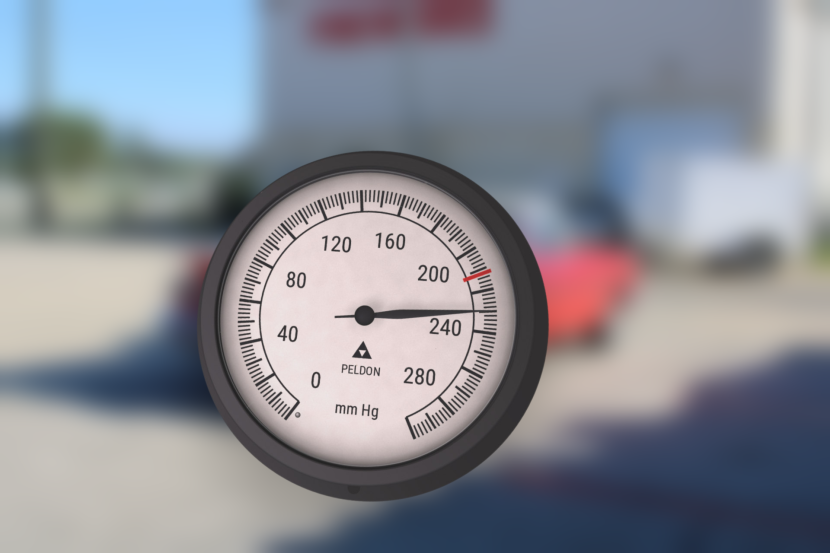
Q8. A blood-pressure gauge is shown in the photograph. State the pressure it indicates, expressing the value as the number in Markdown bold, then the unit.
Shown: **230** mmHg
